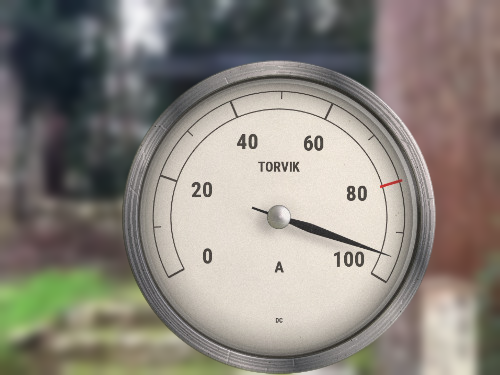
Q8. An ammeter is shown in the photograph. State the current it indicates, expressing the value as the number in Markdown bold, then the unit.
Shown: **95** A
